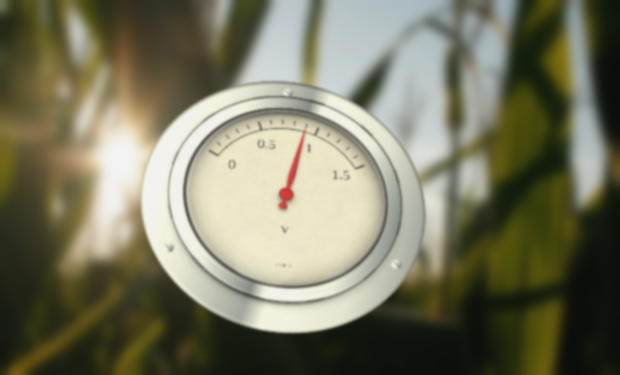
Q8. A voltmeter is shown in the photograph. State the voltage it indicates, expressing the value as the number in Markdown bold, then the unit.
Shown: **0.9** V
